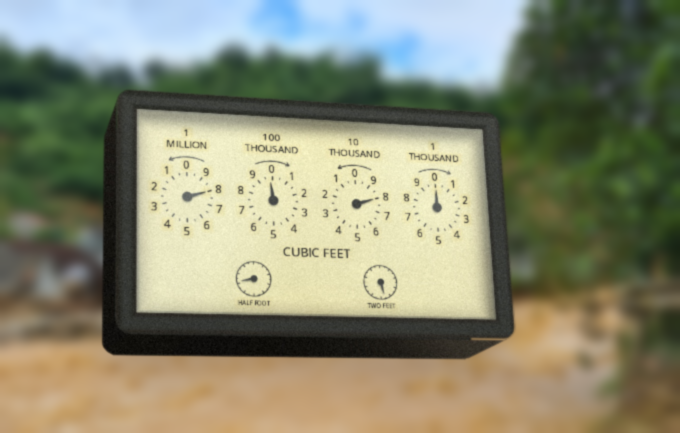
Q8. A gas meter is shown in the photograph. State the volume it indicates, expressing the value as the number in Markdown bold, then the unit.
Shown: **798000** ft³
